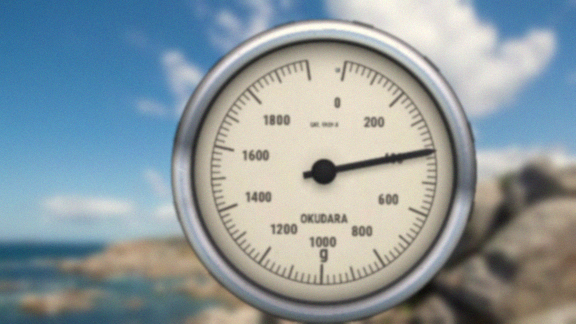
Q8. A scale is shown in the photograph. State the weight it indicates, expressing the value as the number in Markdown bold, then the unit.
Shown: **400** g
